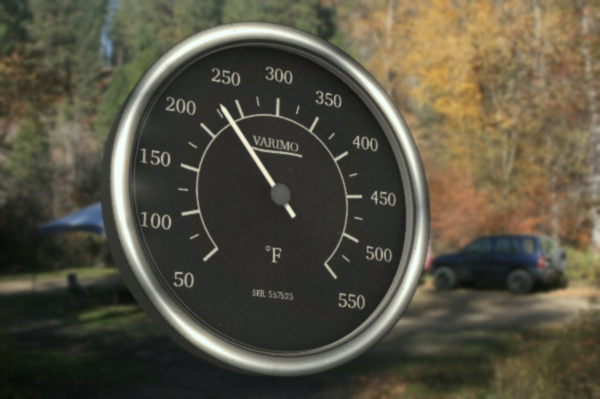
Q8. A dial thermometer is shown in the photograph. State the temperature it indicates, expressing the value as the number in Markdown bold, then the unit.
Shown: **225** °F
